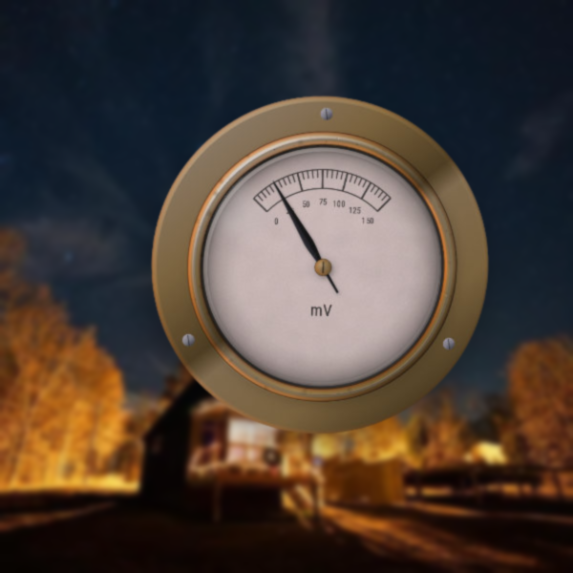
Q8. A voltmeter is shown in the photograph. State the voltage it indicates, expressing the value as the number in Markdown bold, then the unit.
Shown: **25** mV
